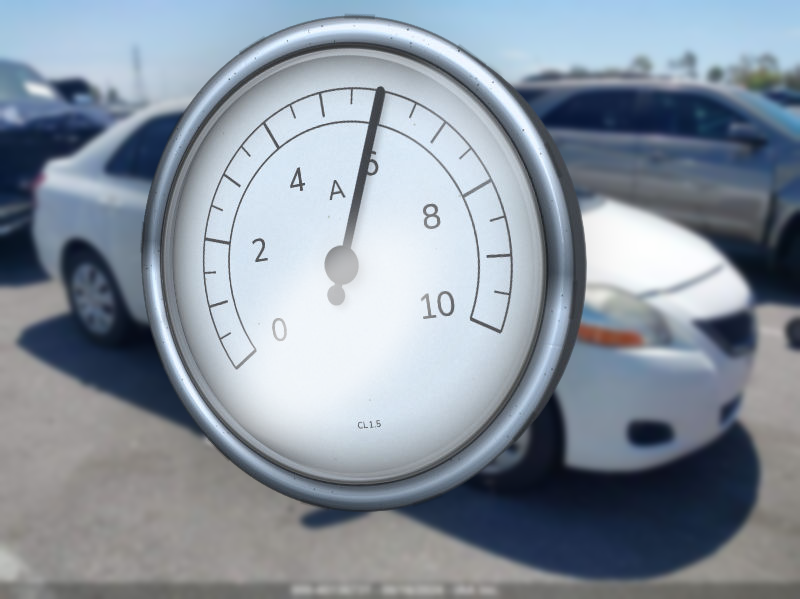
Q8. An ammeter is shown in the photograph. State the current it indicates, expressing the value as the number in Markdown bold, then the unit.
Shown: **6** A
